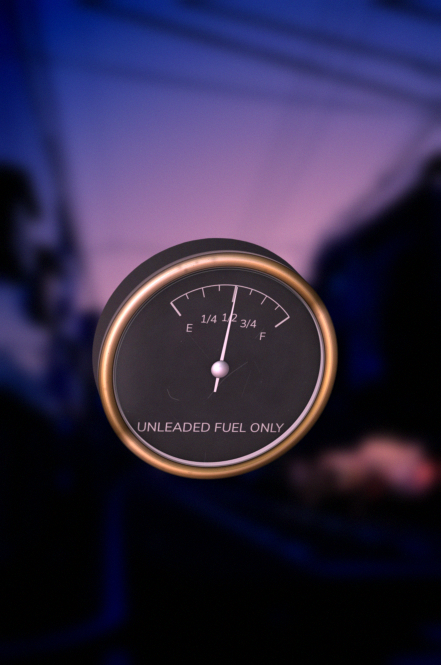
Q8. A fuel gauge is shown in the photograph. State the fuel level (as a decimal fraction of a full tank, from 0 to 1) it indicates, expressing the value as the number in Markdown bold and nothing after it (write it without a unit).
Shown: **0.5**
